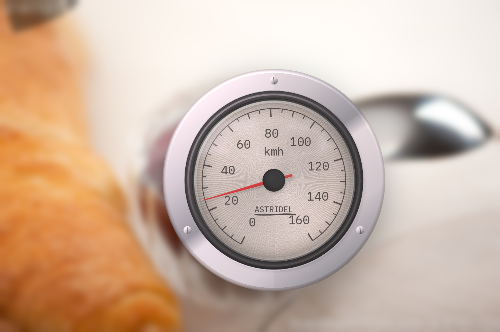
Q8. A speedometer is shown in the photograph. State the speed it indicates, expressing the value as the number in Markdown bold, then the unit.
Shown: **25** km/h
